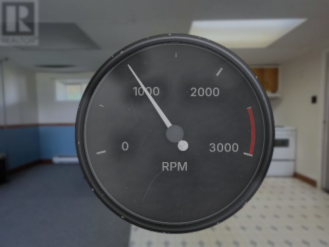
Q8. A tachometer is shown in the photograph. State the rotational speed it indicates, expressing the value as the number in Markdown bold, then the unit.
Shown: **1000** rpm
